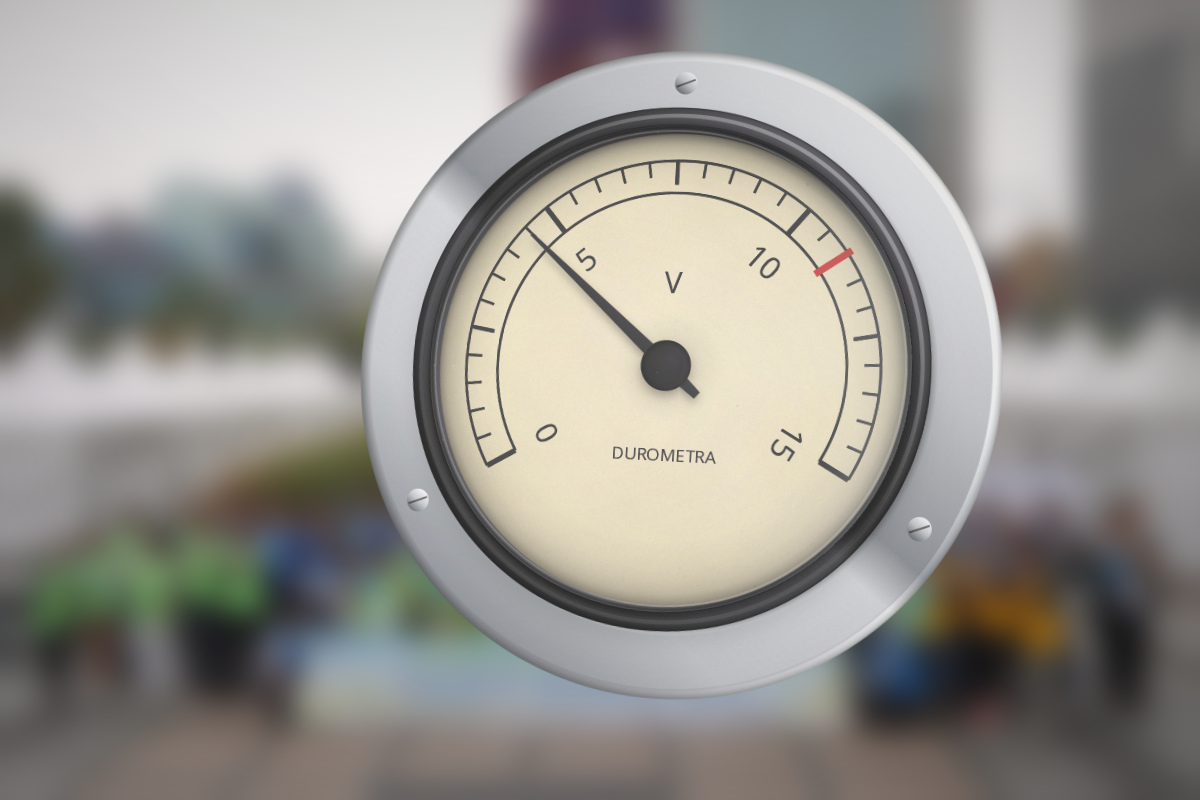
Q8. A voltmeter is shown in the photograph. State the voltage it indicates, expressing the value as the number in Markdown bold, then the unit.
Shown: **4.5** V
